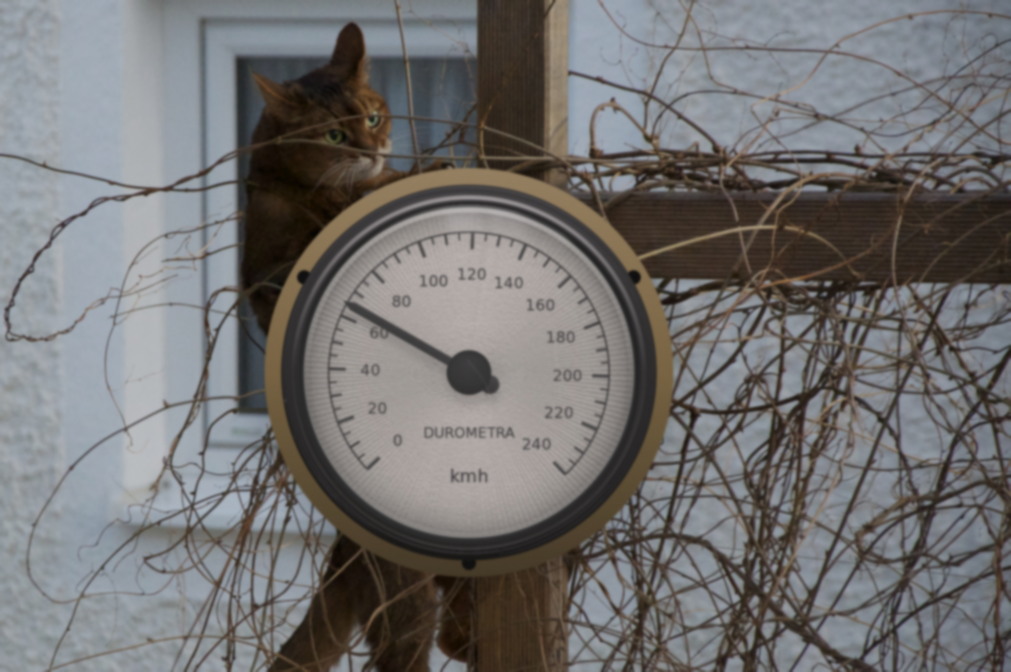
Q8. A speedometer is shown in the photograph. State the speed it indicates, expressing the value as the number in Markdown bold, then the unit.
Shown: **65** km/h
